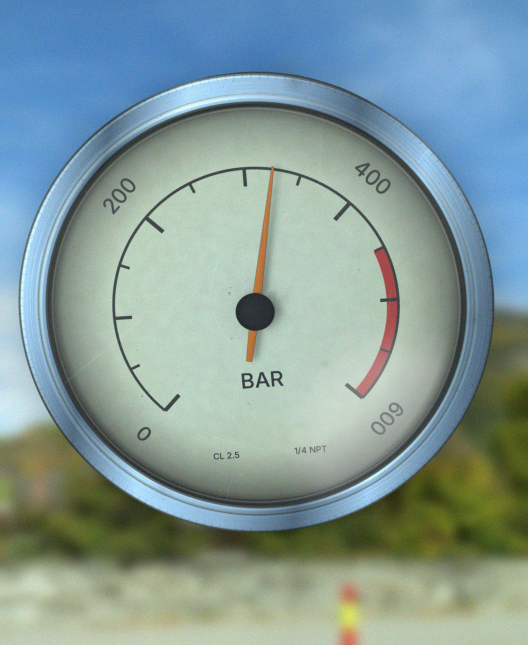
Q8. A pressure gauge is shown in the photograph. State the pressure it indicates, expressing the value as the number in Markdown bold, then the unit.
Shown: **325** bar
